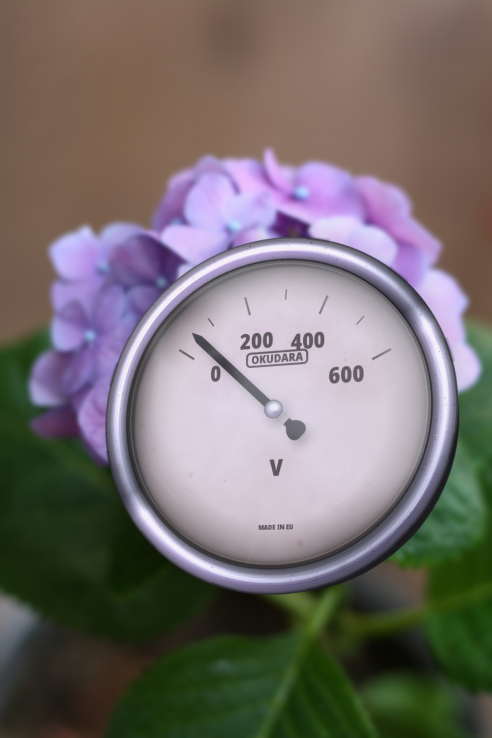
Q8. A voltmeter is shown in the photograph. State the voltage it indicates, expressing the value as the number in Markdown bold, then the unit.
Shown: **50** V
